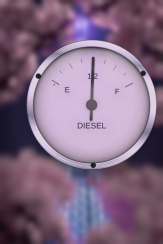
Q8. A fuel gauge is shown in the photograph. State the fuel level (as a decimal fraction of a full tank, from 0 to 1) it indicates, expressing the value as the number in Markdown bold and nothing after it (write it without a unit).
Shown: **0.5**
